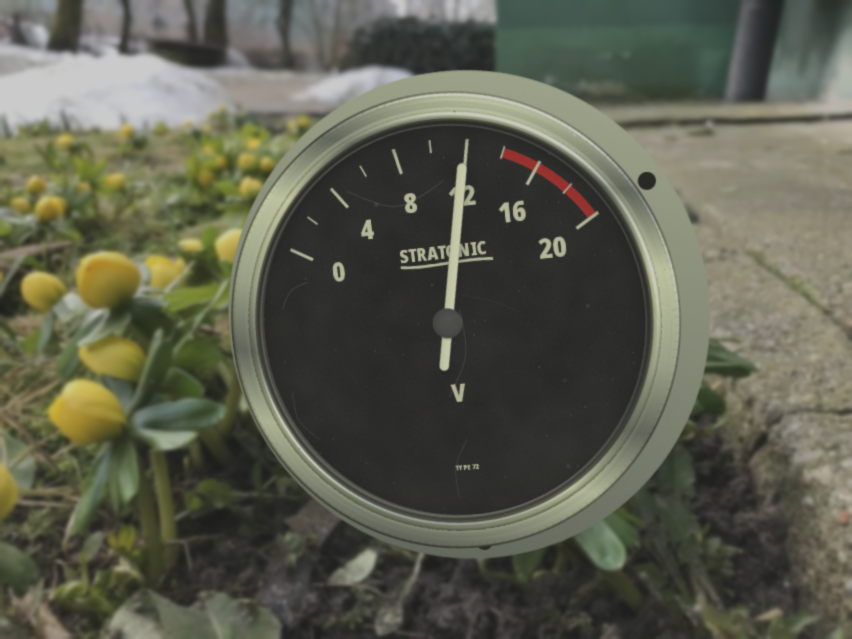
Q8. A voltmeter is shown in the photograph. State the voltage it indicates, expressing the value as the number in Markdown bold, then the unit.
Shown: **12** V
